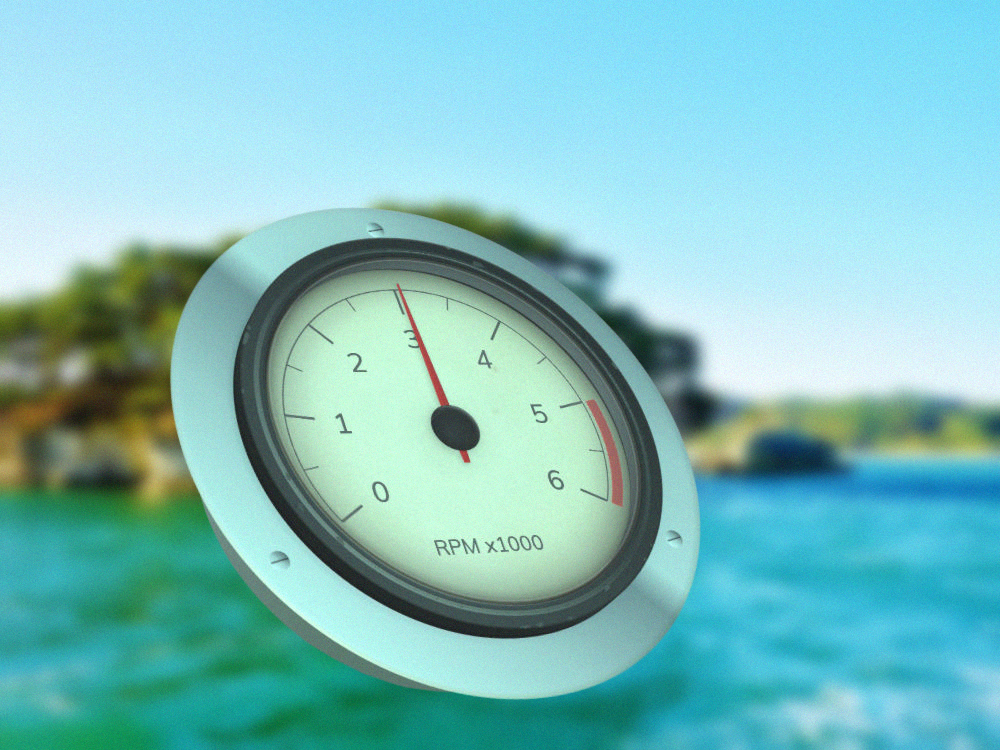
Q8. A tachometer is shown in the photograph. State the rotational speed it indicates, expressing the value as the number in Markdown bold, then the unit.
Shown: **3000** rpm
